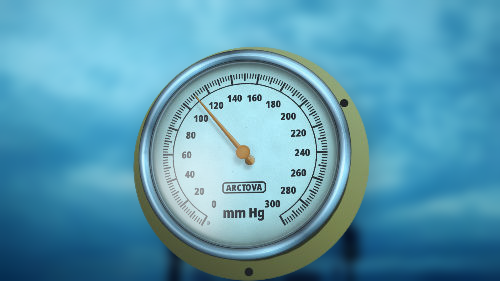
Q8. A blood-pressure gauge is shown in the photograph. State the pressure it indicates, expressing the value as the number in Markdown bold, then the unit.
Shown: **110** mmHg
